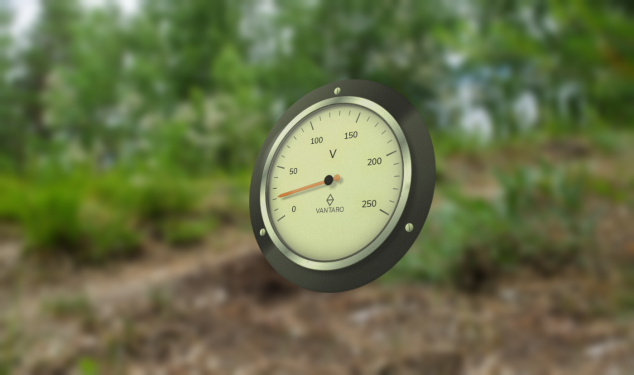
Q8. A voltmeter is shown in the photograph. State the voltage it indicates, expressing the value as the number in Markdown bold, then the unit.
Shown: **20** V
